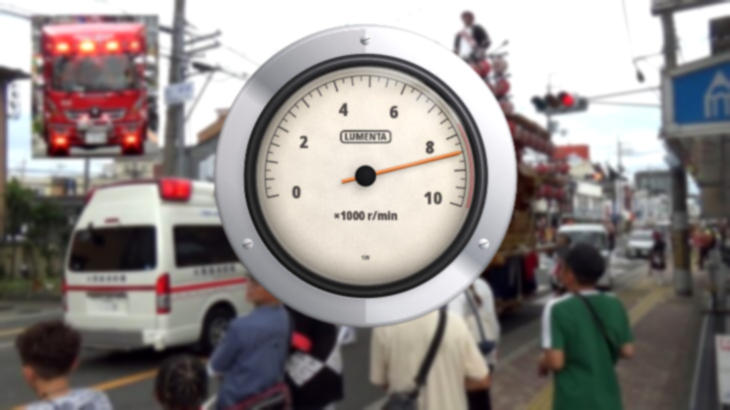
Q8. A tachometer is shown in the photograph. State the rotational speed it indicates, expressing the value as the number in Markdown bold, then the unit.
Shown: **8500** rpm
